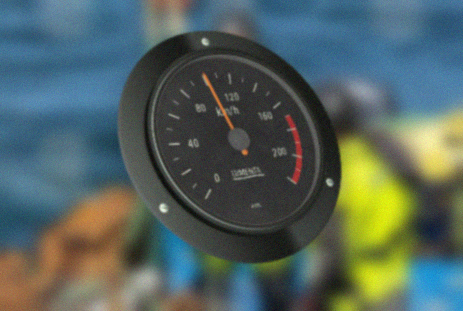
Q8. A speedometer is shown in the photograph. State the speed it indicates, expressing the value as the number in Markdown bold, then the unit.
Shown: **100** km/h
